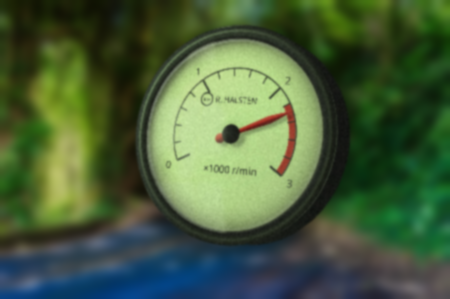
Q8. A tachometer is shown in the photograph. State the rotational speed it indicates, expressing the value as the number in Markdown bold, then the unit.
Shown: **2300** rpm
